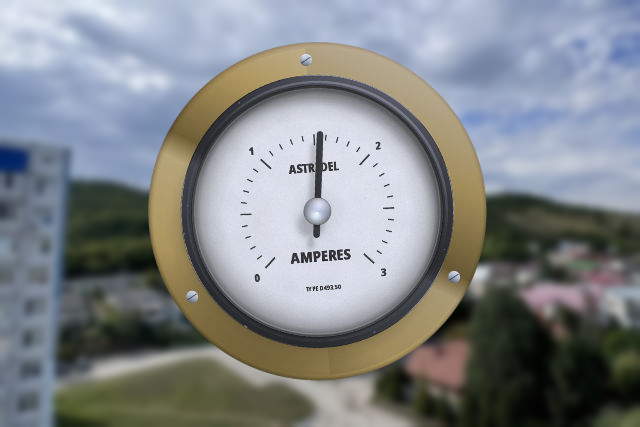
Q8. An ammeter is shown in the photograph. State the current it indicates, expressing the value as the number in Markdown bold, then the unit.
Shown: **1.55** A
